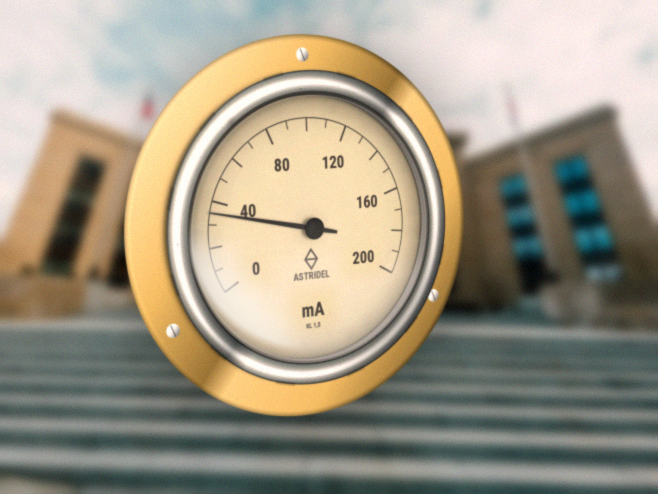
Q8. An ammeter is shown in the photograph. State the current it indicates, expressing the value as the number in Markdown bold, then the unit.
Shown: **35** mA
